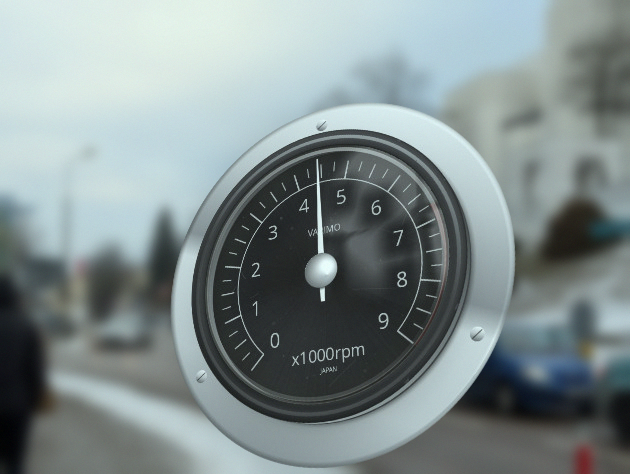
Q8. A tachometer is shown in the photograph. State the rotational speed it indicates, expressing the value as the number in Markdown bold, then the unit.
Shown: **4500** rpm
